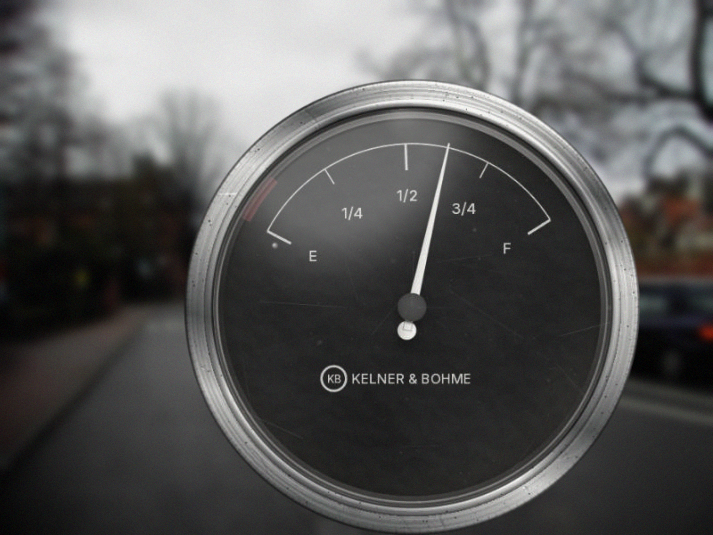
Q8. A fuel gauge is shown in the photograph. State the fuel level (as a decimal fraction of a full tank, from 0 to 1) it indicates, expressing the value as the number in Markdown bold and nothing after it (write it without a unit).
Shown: **0.625**
